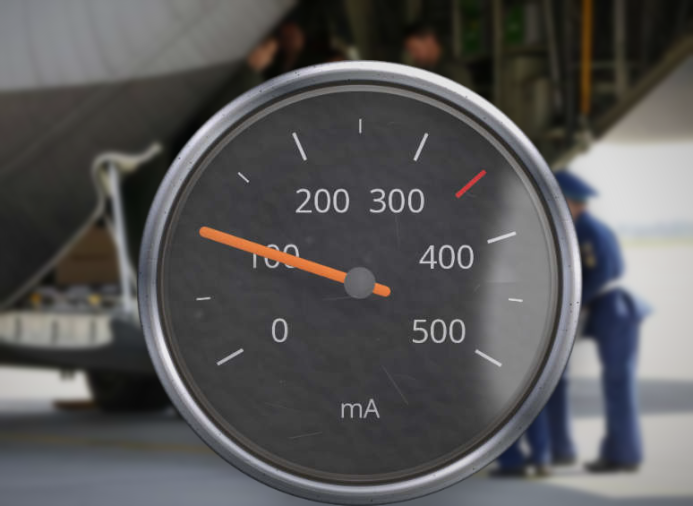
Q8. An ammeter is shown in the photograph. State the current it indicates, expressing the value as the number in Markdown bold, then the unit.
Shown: **100** mA
